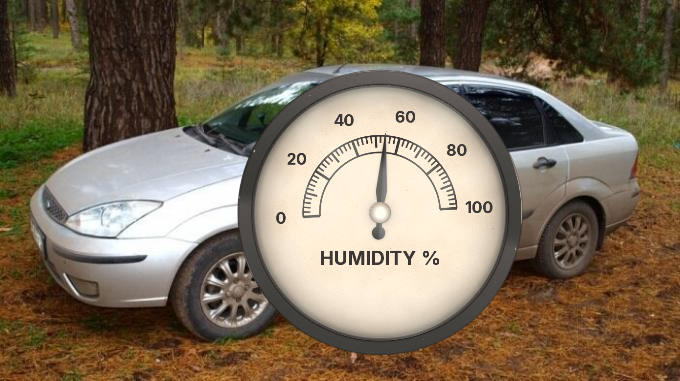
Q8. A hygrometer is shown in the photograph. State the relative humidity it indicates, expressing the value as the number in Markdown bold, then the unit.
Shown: **54** %
